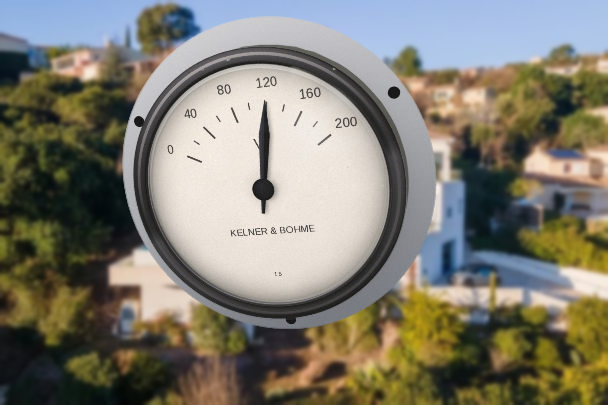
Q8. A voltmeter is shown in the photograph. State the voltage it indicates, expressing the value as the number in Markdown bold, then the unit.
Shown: **120** V
